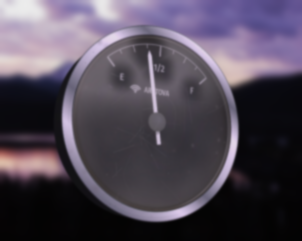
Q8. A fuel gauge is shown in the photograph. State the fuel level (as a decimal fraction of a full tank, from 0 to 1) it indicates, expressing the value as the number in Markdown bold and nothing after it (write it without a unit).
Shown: **0.375**
